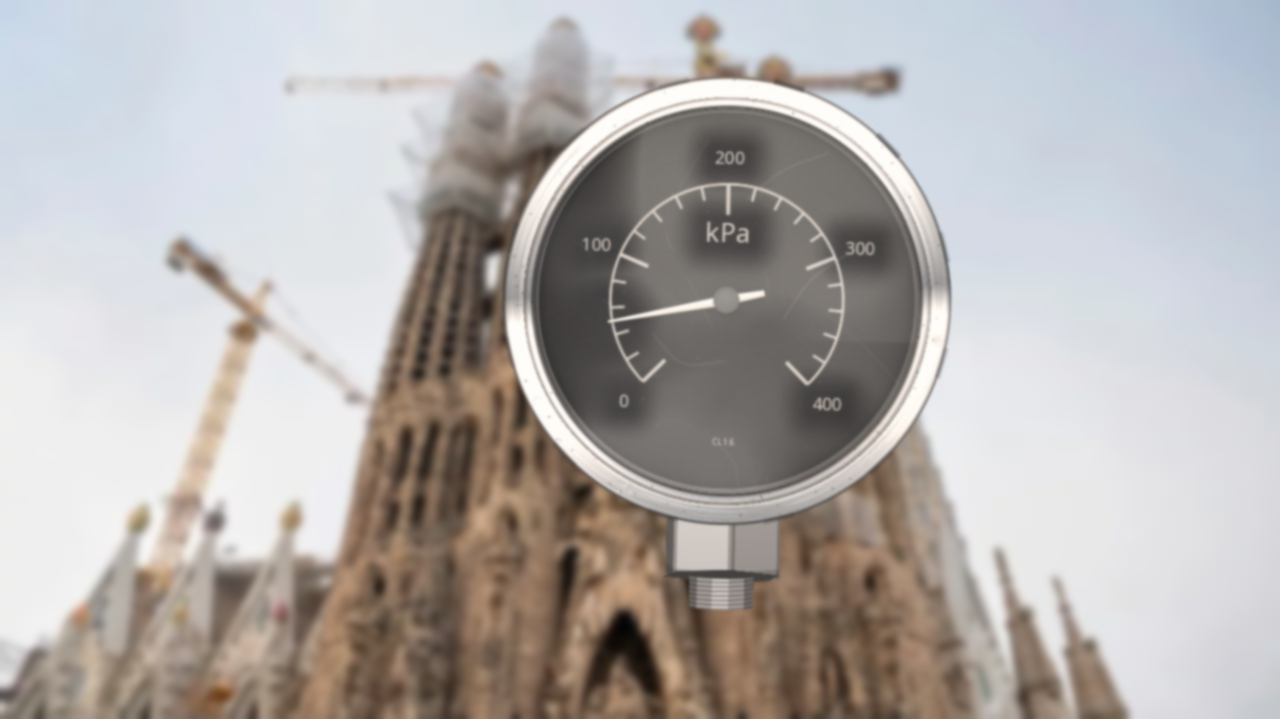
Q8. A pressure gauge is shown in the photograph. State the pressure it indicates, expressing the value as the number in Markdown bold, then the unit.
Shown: **50** kPa
